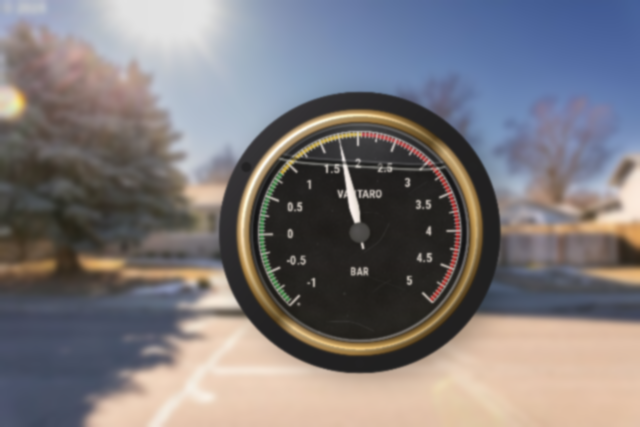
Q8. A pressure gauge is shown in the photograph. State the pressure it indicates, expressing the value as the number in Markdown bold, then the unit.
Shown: **1.75** bar
